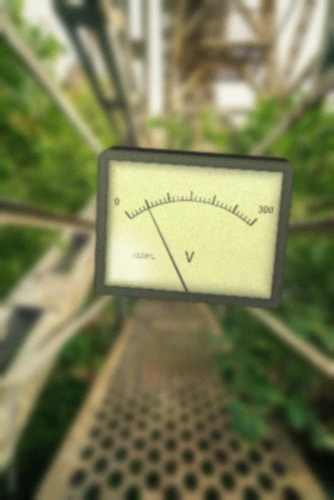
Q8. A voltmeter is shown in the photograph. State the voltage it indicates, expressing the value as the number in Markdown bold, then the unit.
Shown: **50** V
